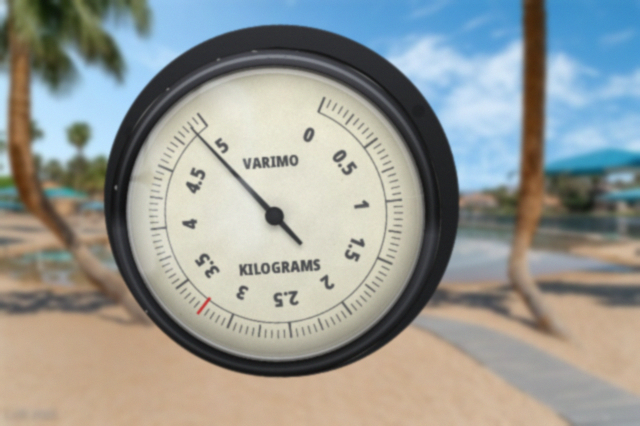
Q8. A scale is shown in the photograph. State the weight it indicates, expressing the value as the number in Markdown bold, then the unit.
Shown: **4.9** kg
